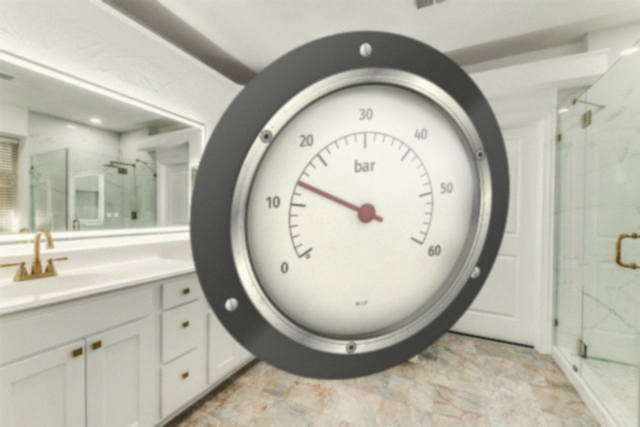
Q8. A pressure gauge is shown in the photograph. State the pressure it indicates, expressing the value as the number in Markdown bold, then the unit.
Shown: **14** bar
